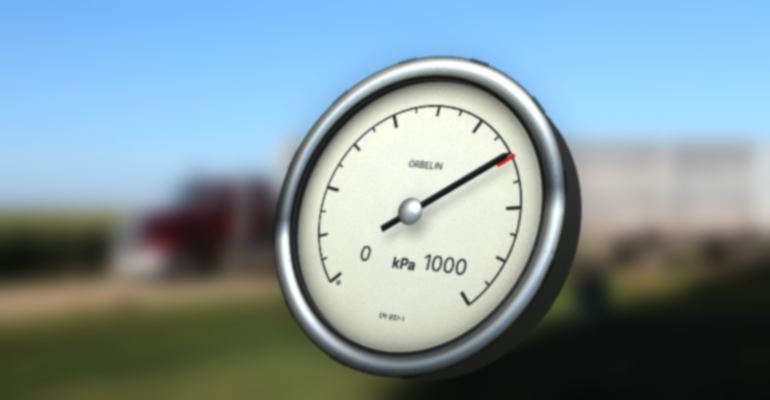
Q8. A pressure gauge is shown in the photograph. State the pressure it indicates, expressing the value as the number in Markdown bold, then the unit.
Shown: **700** kPa
